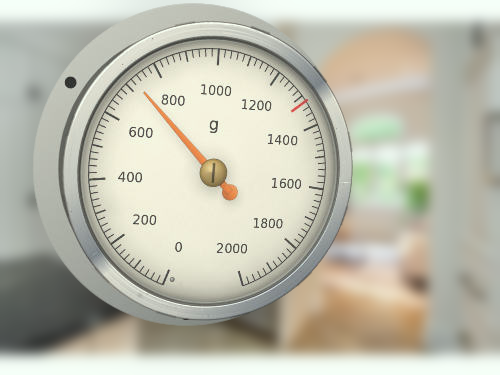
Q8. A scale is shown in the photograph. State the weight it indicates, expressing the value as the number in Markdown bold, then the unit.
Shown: **720** g
